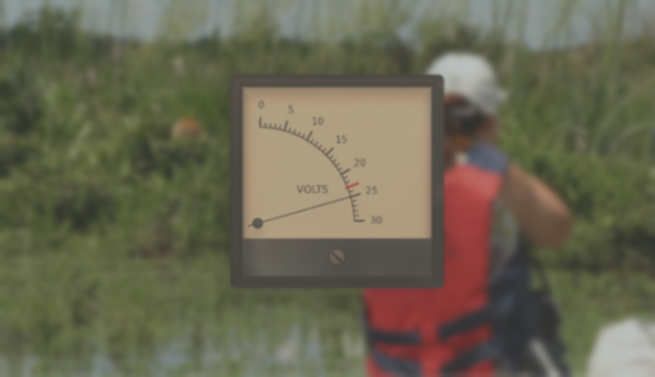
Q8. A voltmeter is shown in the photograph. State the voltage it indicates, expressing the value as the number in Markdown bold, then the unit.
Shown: **25** V
